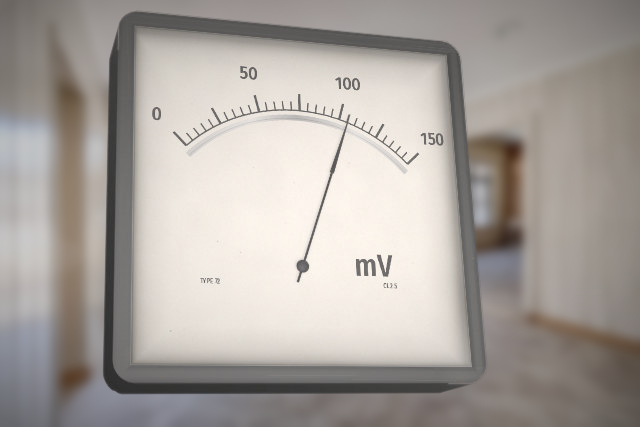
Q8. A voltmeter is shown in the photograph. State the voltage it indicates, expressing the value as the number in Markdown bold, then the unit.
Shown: **105** mV
